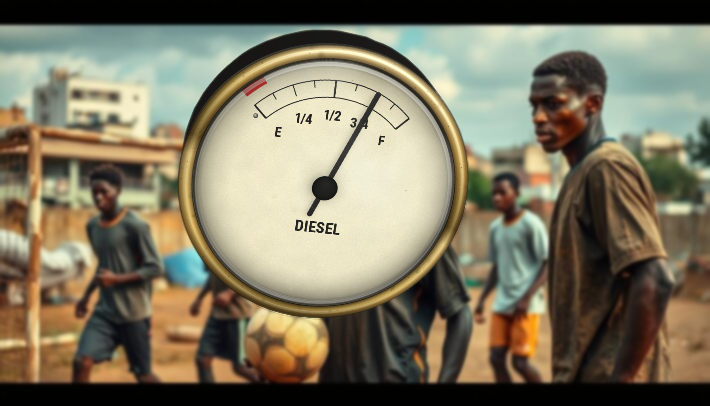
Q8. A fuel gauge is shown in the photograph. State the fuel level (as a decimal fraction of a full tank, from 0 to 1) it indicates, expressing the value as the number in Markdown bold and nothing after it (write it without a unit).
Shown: **0.75**
